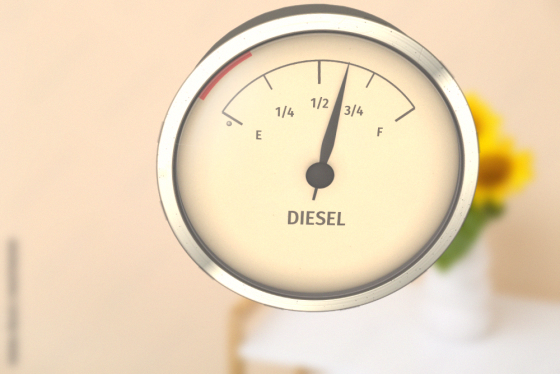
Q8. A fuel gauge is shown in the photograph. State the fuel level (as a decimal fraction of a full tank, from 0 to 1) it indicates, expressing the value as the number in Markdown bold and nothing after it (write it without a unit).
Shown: **0.625**
